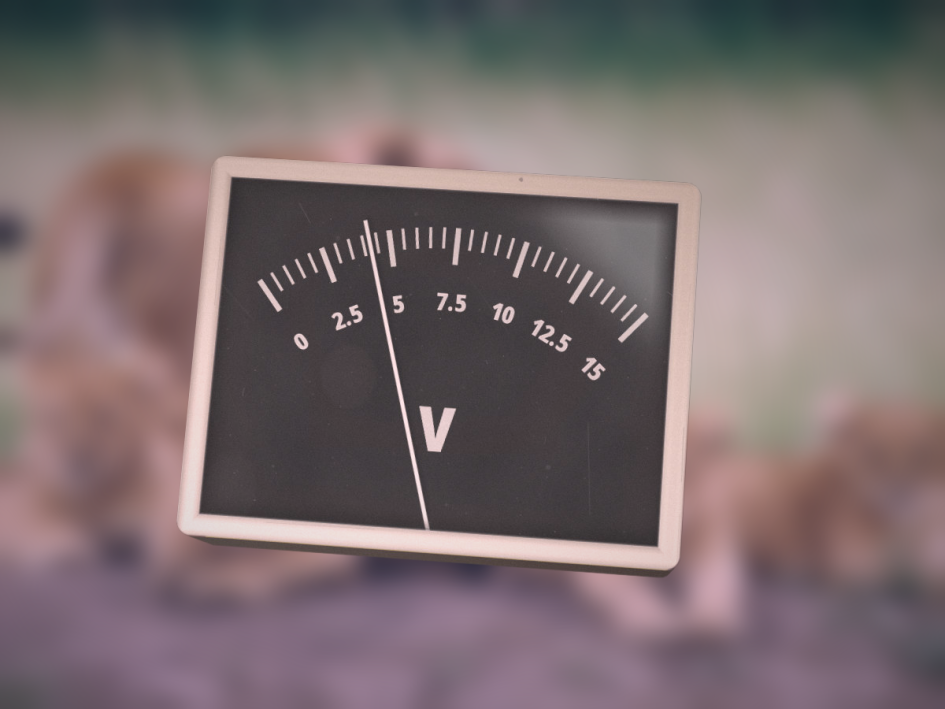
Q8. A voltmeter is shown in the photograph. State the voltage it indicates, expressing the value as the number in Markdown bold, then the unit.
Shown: **4.25** V
